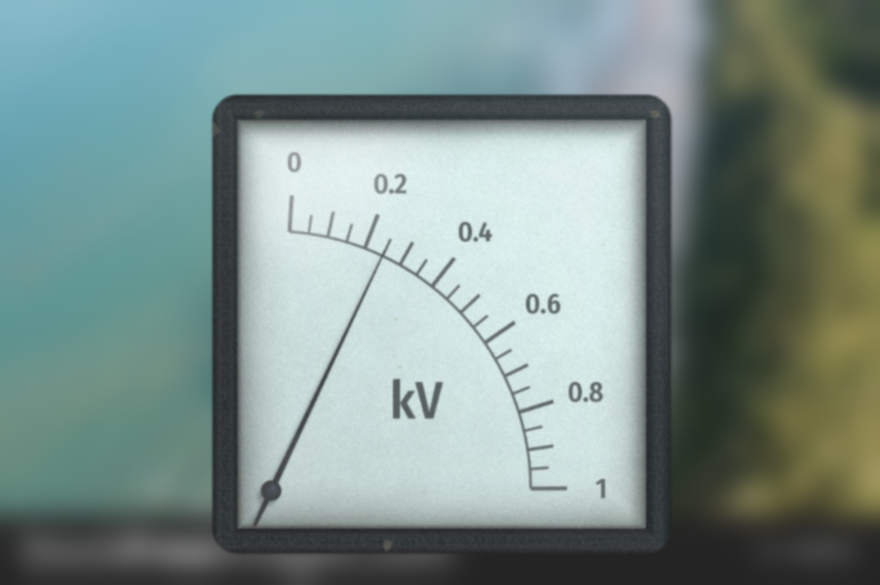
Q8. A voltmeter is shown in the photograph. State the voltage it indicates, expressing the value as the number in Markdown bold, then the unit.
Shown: **0.25** kV
